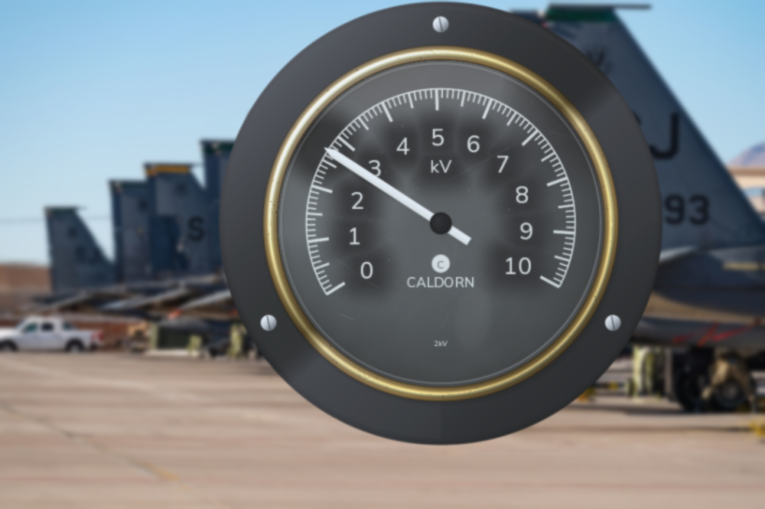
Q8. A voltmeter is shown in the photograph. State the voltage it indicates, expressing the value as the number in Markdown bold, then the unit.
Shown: **2.7** kV
